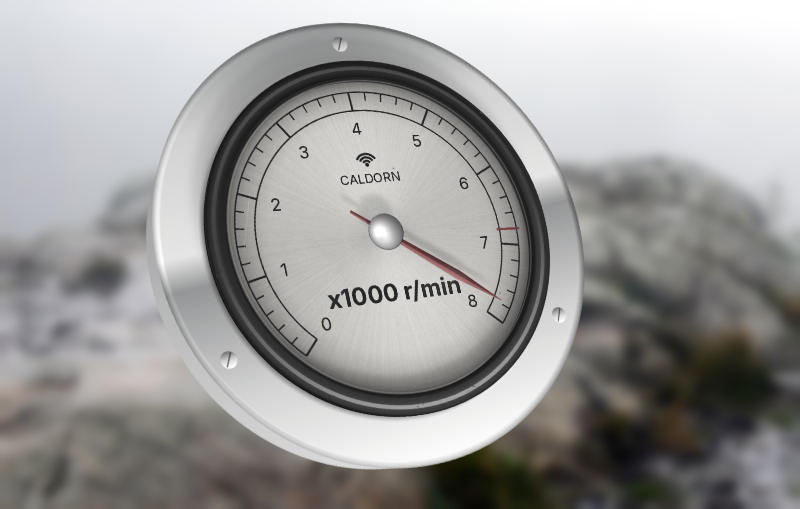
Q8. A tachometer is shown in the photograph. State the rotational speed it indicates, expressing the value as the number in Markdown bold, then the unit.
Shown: **7800** rpm
